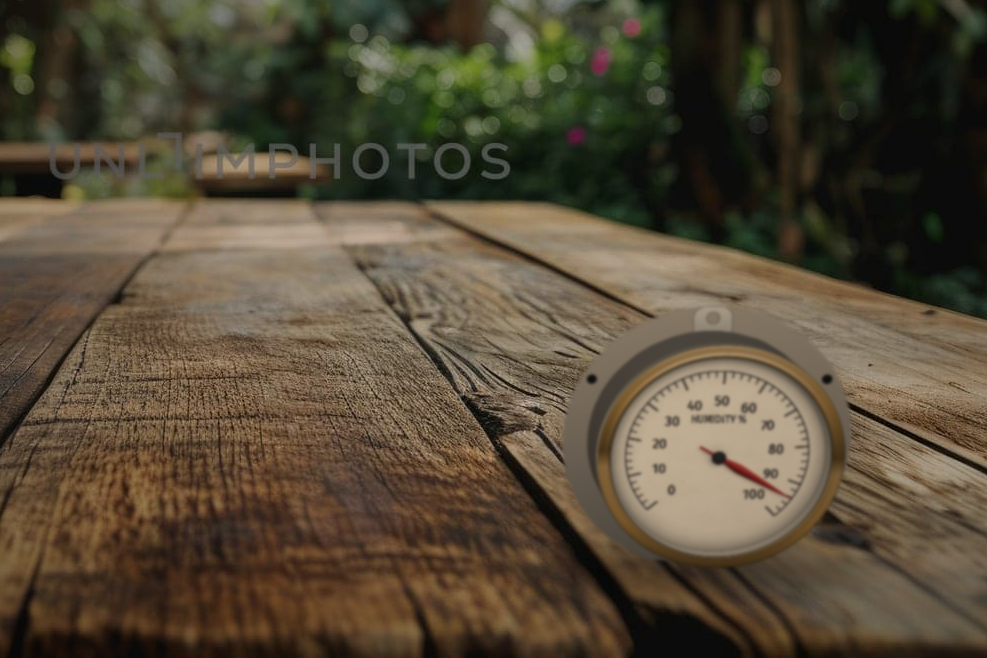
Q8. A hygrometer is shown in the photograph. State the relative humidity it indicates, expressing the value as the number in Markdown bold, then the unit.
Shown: **94** %
